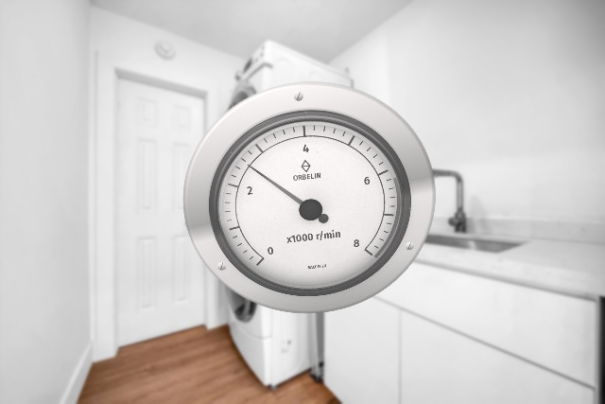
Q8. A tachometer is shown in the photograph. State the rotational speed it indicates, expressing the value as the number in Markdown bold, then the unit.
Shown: **2600** rpm
